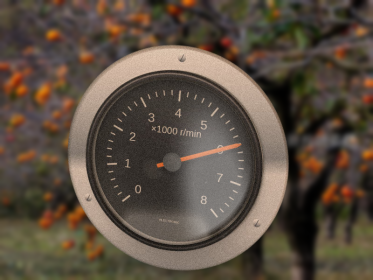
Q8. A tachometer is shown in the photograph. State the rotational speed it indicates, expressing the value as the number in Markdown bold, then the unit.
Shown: **6000** rpm
